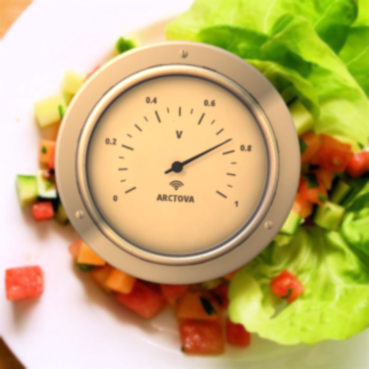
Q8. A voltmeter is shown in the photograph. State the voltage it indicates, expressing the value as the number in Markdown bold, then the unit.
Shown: **0.75** V
